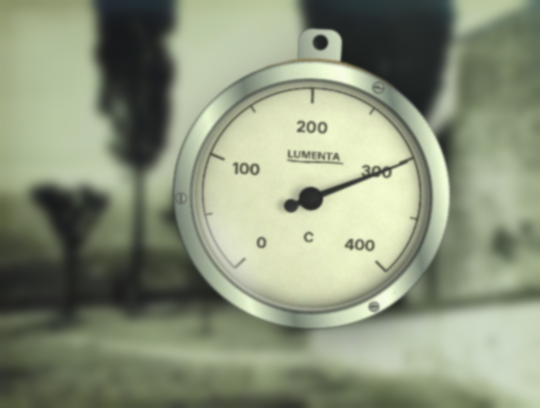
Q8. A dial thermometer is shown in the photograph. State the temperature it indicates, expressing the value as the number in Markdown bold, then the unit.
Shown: **300** °C
